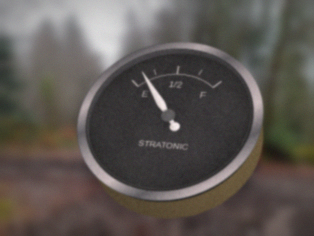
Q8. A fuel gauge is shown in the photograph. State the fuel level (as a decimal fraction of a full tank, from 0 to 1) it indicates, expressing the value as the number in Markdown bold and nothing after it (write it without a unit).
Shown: **0.125**
